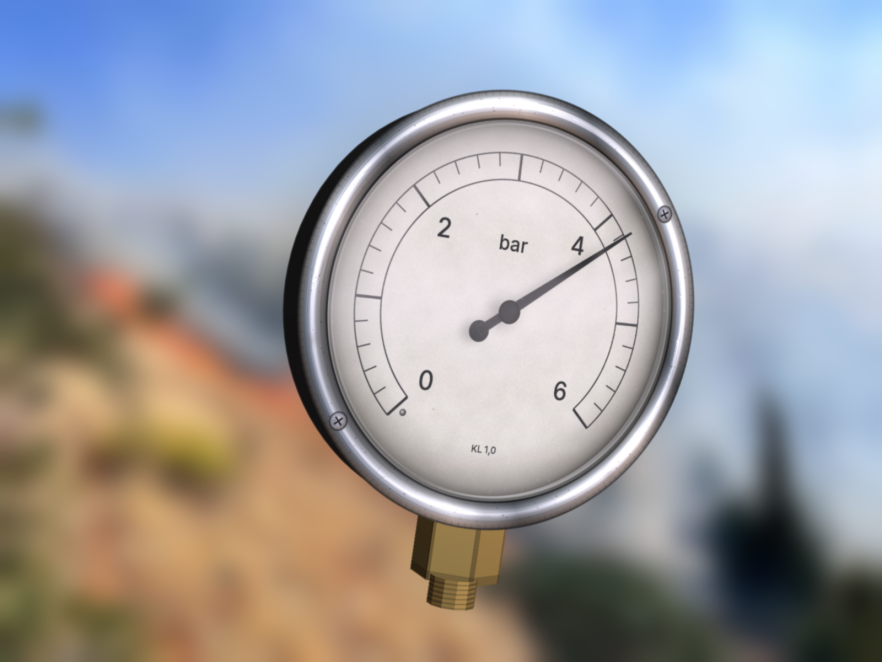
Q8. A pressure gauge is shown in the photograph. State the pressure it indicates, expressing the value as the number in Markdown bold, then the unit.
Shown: **4.2** bar
